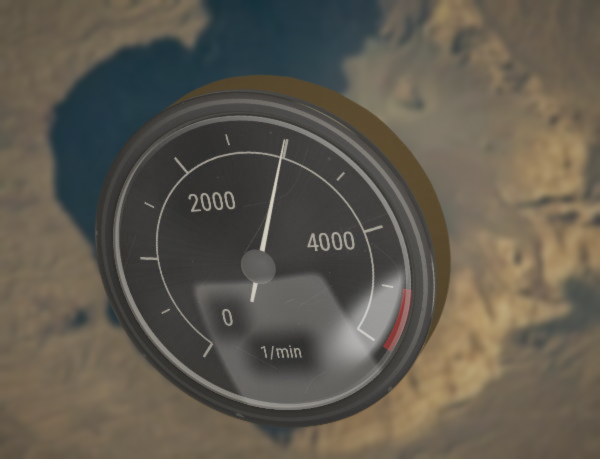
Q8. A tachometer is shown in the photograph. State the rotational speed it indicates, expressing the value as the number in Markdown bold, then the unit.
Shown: **3000** rpm
